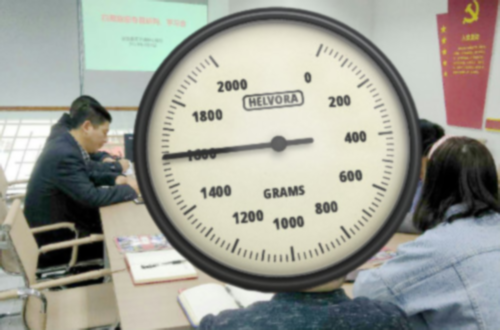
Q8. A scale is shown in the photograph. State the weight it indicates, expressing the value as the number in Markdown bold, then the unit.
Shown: **1600** g
